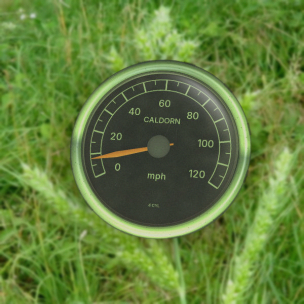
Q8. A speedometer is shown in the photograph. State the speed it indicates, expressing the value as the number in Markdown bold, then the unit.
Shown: **7.5** mph
